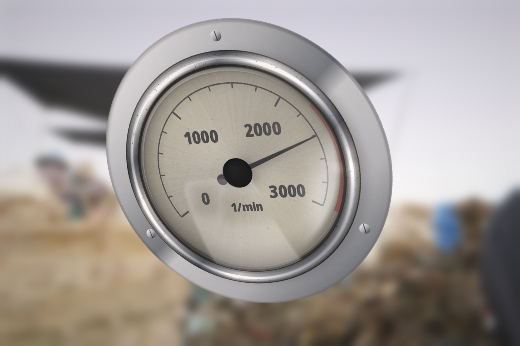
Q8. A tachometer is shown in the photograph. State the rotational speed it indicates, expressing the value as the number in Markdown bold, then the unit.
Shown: **2400** rpm
